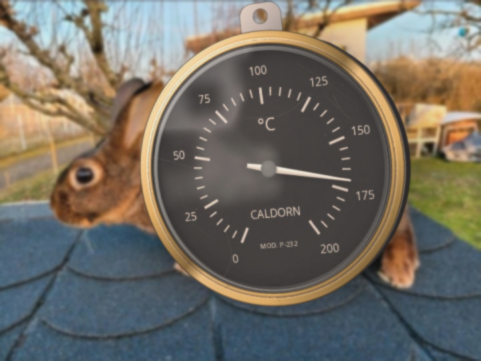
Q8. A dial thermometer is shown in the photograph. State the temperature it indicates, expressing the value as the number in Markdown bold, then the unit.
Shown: **170** °C
